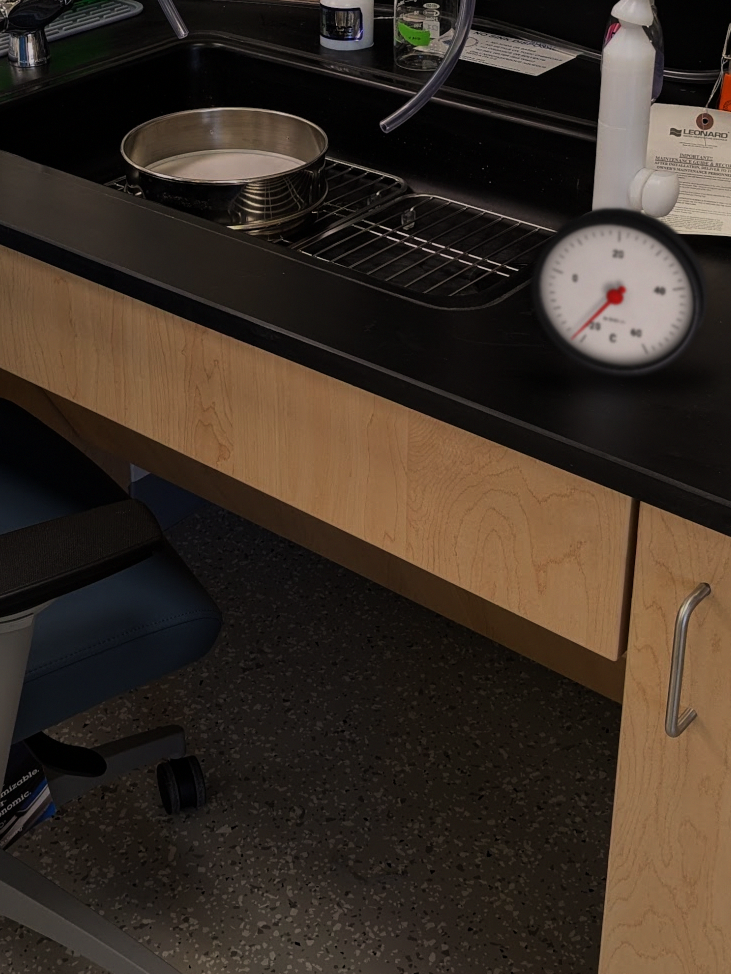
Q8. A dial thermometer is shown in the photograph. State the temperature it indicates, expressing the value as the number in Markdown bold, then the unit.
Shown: **-18** °C
